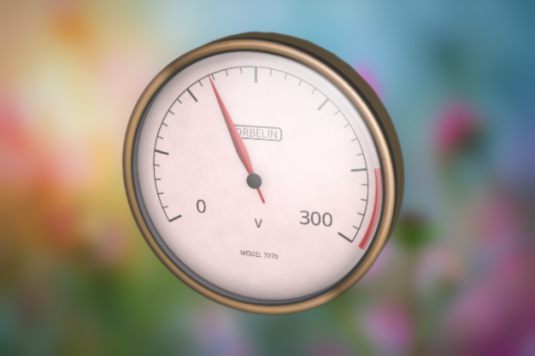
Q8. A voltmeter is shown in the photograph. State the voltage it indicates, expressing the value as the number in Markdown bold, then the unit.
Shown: **120** V
